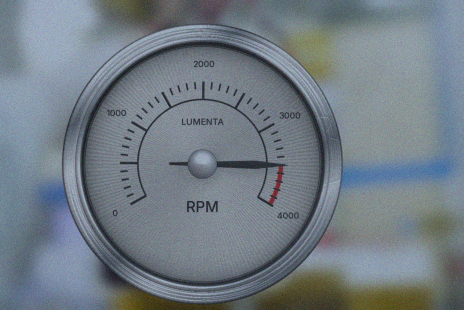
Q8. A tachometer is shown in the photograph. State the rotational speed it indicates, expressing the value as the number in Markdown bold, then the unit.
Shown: **3500** rpm
